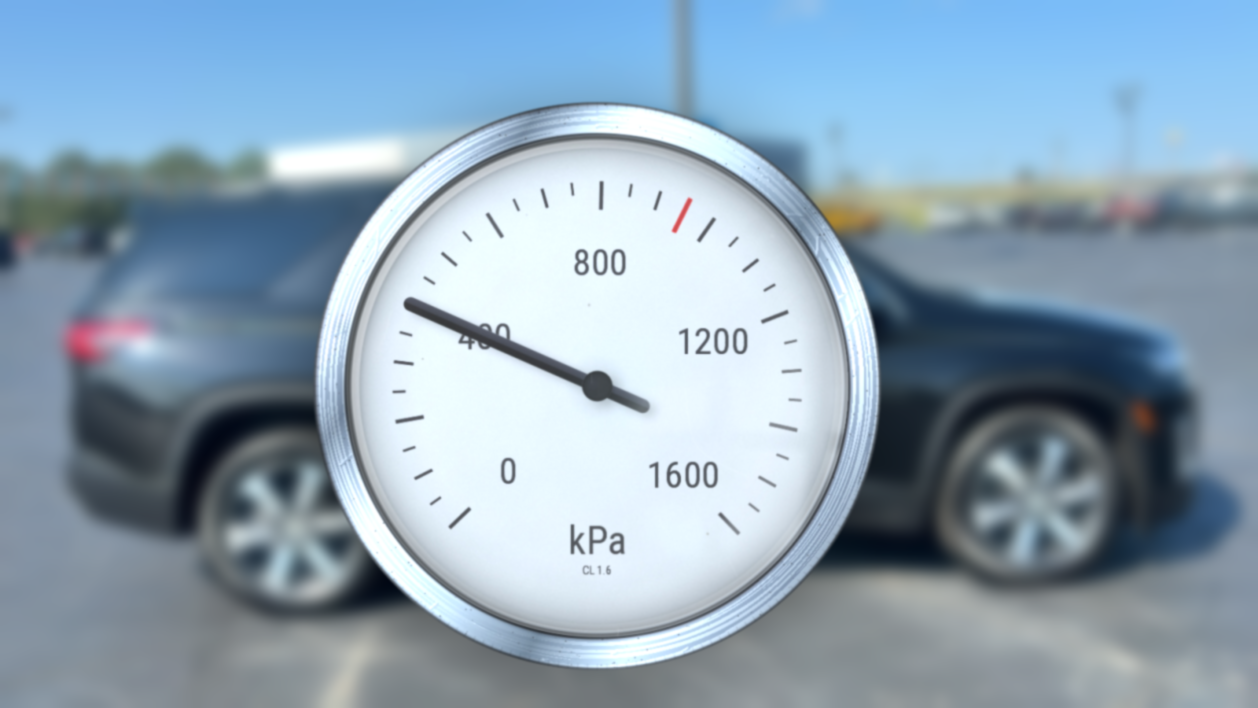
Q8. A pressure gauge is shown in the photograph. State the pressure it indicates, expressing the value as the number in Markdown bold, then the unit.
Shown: **400** kPa
